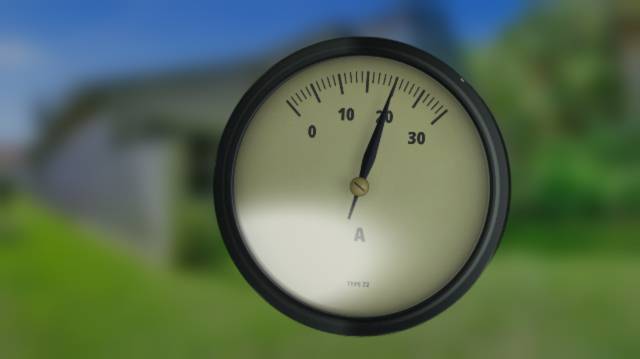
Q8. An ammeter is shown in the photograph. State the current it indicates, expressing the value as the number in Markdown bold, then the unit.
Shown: **20** A
